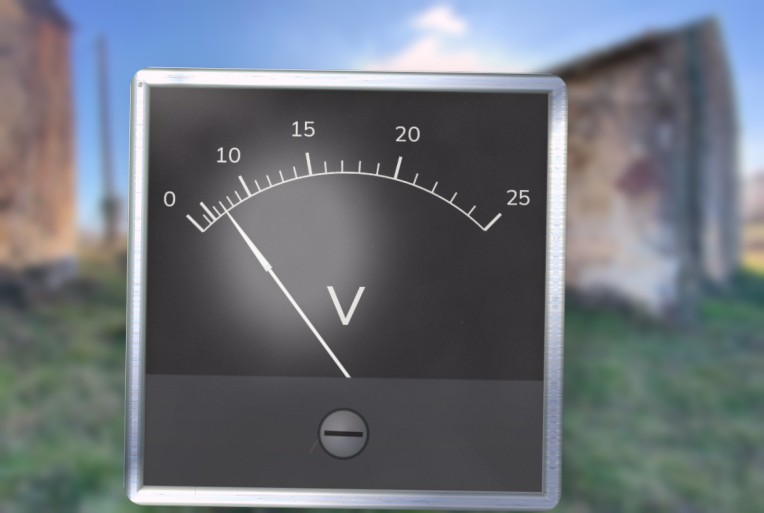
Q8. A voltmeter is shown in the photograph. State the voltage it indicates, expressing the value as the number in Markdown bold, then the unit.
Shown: **7** V
